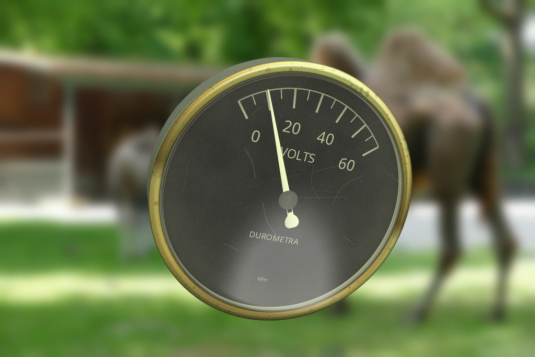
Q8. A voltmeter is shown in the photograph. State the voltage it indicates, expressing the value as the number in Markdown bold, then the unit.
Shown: **10** V
